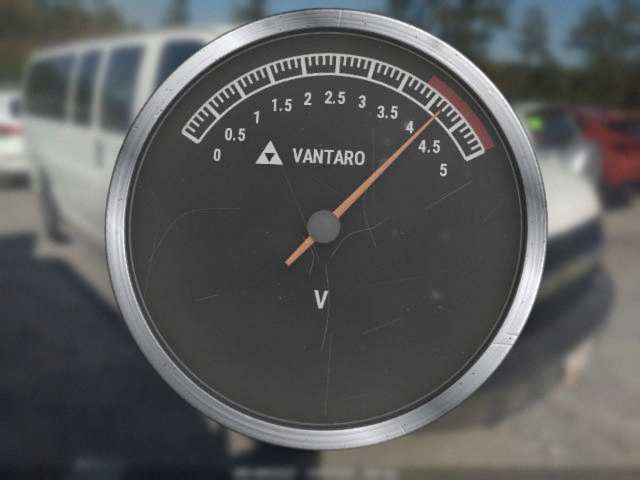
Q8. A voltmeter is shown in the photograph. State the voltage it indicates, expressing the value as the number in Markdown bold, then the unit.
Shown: **4.2** V
